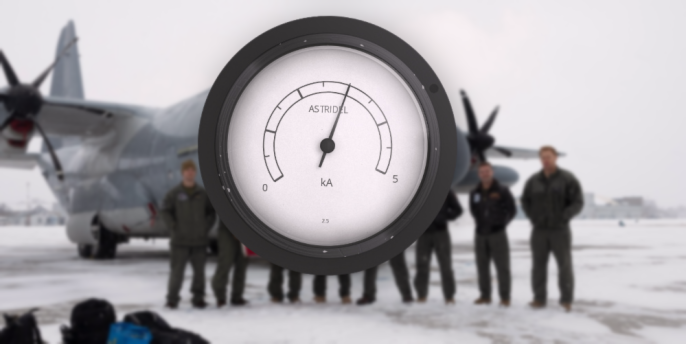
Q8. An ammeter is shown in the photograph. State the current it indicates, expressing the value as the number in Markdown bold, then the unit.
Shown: **3** kA
